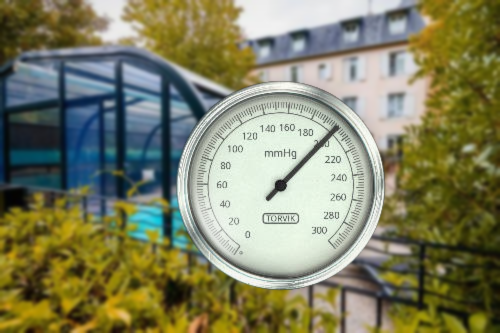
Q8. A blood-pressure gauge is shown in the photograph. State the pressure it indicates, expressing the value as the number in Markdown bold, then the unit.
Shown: **200** mmHg
